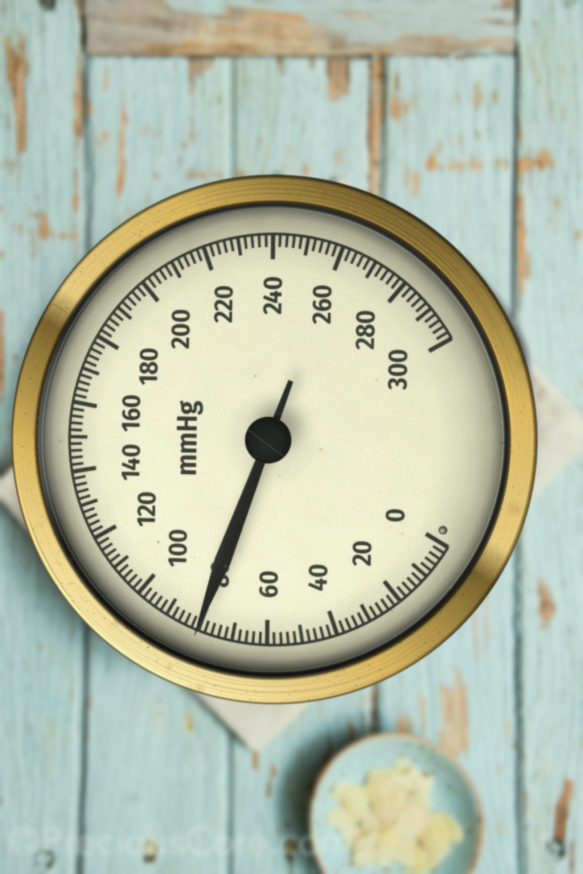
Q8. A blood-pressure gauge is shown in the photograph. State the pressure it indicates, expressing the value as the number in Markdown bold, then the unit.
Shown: **80** mmHg
